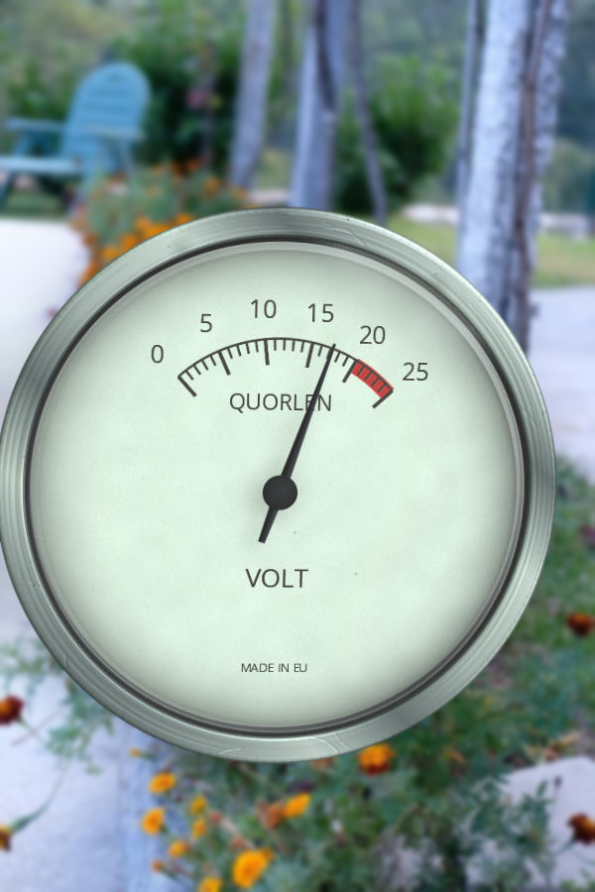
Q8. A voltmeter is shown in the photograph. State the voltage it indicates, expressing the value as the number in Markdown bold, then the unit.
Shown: **17** V
